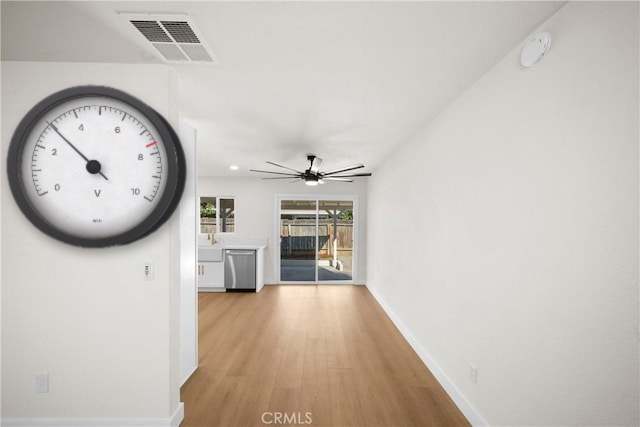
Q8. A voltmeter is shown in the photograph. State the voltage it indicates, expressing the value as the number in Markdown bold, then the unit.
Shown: **3** V
